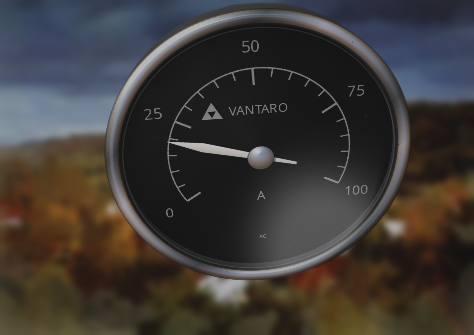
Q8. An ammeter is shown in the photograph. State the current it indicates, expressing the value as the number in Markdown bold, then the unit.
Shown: **20** A
